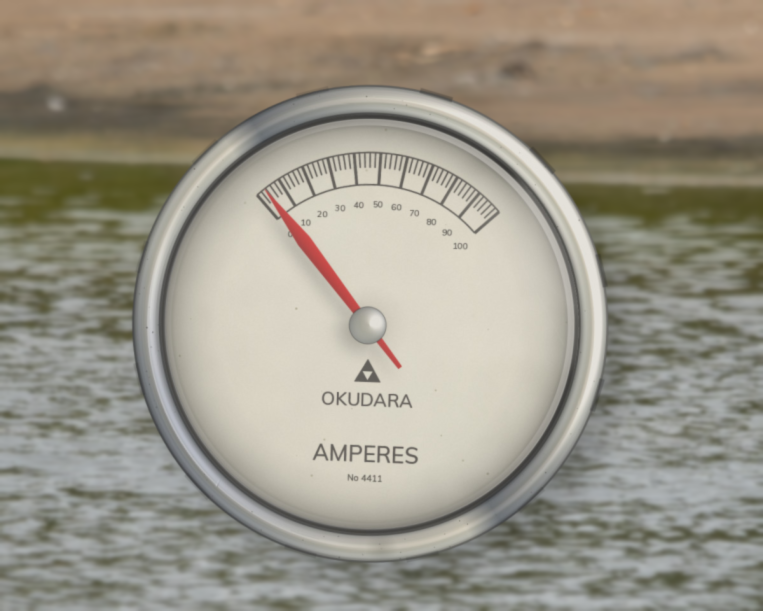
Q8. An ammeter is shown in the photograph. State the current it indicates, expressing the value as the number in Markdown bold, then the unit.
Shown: **4** A
